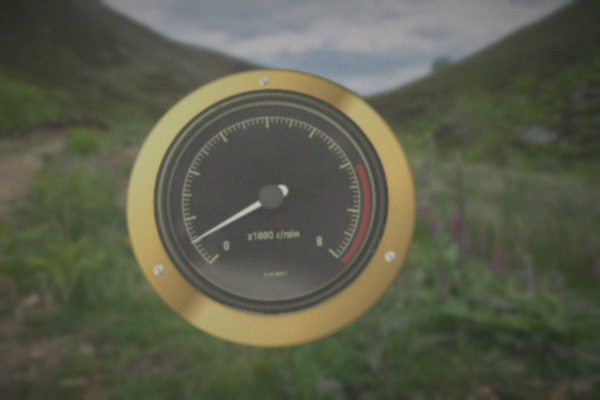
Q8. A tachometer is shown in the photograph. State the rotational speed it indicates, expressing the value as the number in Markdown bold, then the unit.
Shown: **500** rpm
